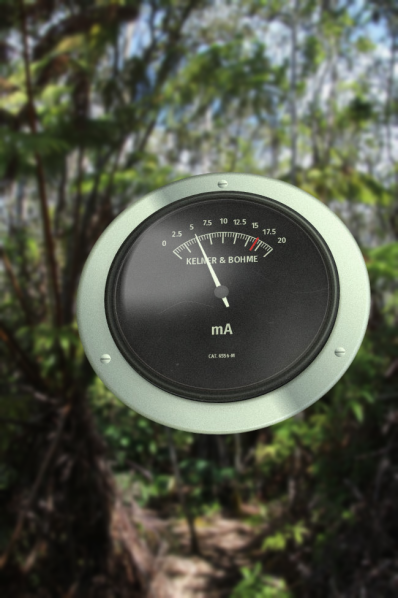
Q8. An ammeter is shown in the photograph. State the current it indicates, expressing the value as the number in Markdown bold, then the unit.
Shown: **5** mA
